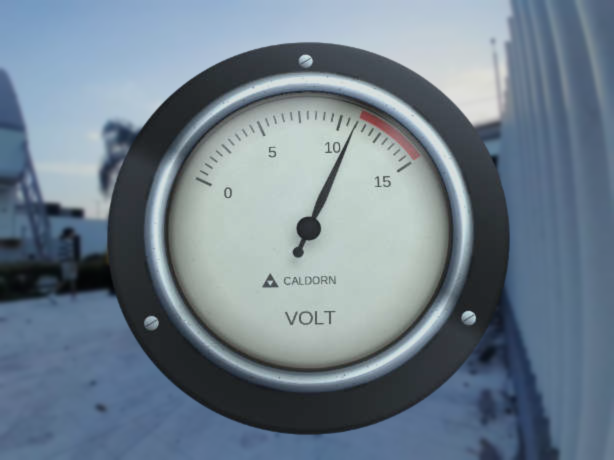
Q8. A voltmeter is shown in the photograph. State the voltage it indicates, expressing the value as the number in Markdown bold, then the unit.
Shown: **11** V
